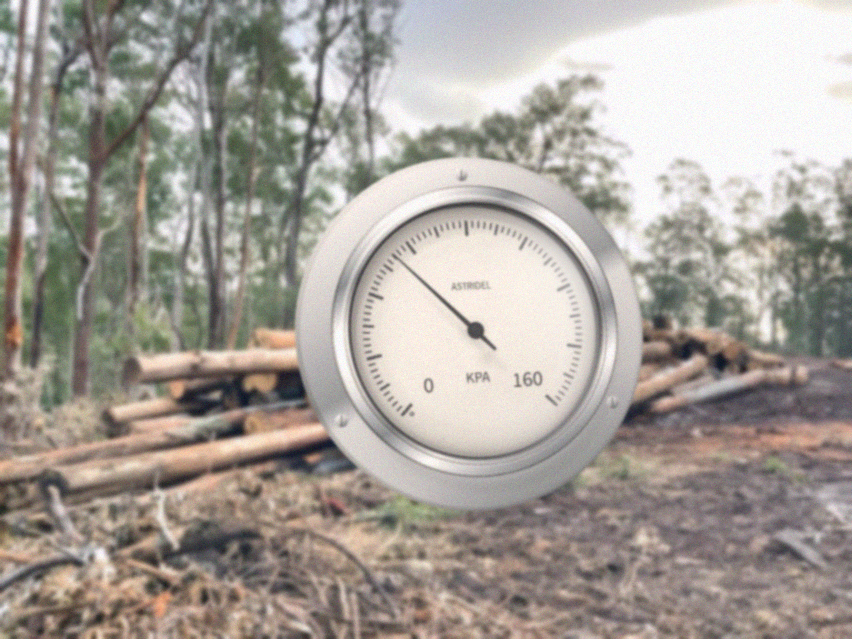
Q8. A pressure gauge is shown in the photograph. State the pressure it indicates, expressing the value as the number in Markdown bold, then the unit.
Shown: **54** kPa
